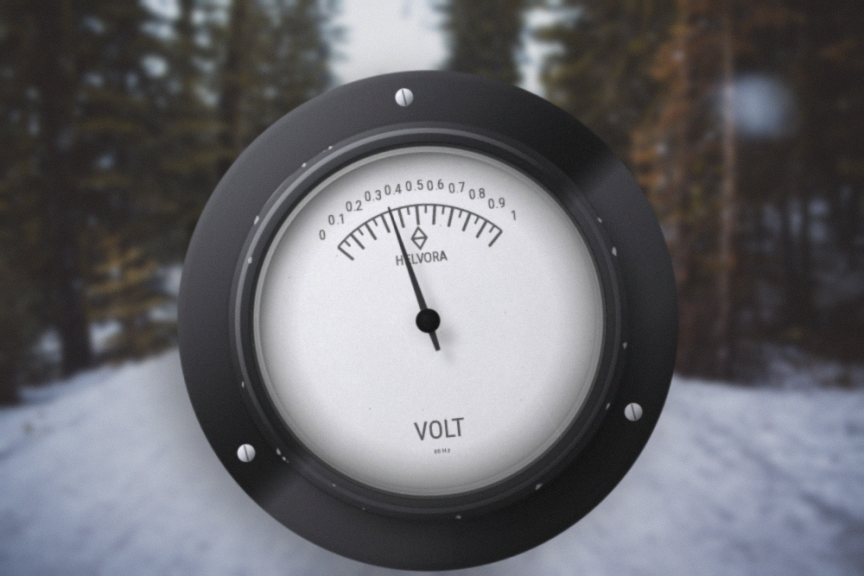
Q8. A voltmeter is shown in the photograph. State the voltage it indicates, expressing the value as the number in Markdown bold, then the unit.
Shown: **0.35** V
